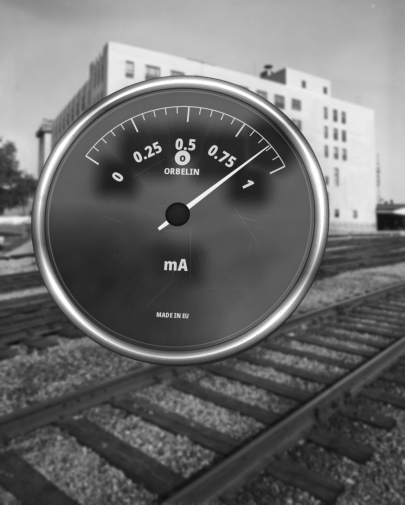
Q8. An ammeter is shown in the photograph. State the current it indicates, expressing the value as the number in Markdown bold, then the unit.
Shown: **0.9** mA
